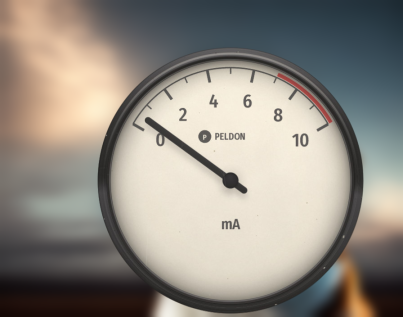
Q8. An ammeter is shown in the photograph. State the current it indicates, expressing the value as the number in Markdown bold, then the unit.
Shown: **0.5** mA
